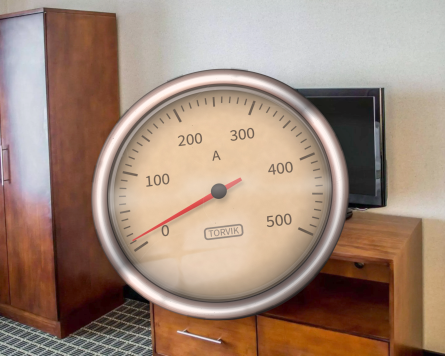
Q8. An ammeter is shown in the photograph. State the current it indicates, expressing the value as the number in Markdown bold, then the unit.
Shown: **10** A
